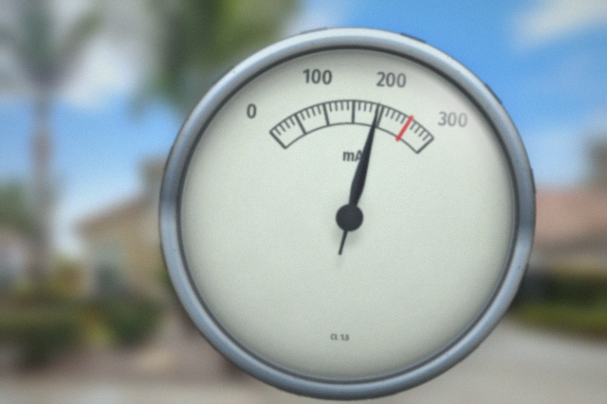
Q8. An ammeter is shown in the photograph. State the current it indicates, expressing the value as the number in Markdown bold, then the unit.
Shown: **190** mA
